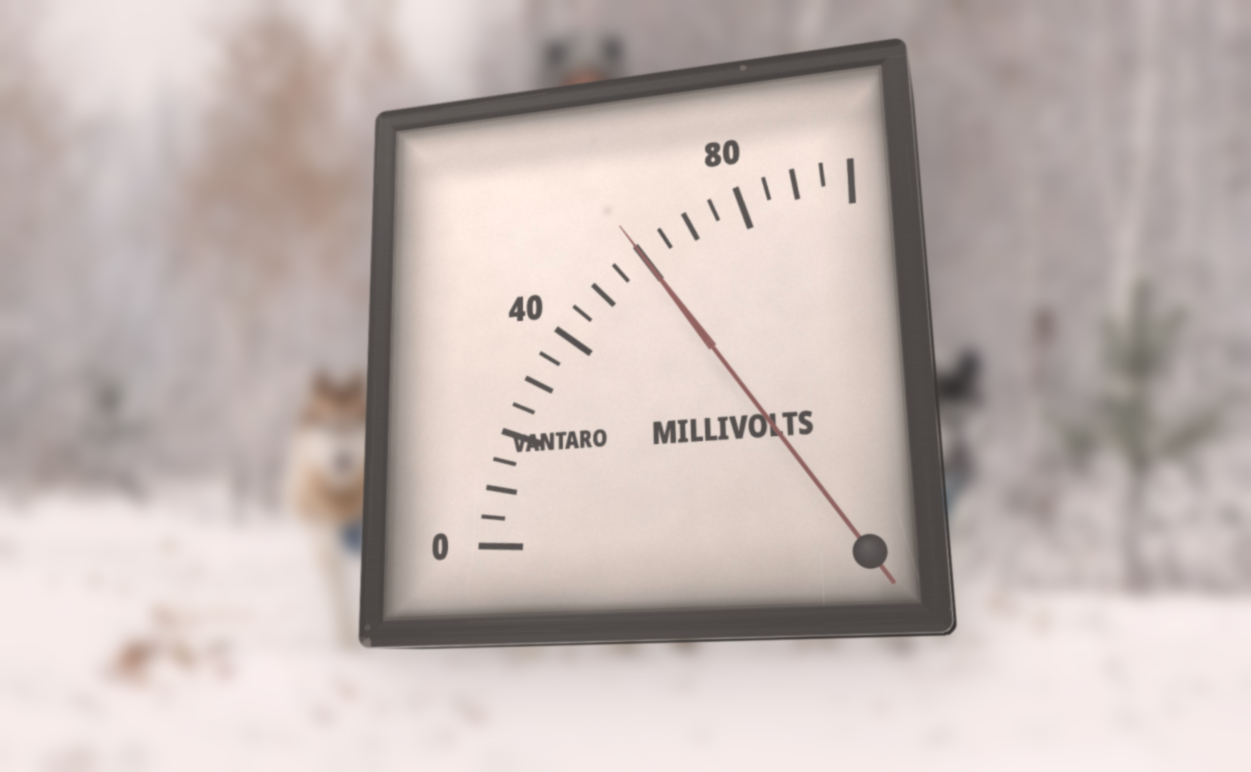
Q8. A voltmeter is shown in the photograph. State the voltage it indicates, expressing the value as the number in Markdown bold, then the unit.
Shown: **60** mV
